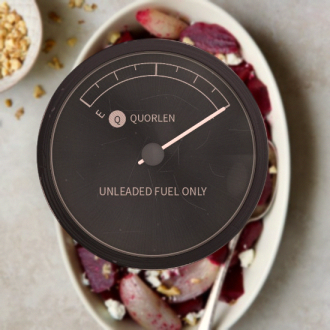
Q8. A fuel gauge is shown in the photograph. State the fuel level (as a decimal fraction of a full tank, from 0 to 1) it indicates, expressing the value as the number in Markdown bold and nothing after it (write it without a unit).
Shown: **1**
